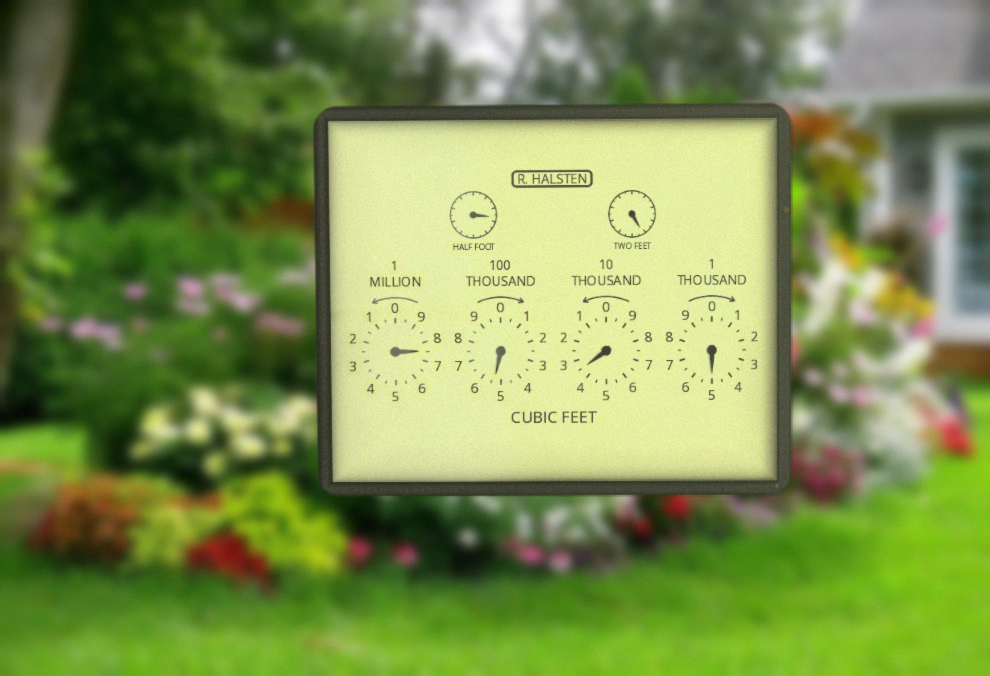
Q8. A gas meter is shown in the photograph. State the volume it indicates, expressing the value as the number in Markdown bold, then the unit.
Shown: **753500** ft³
